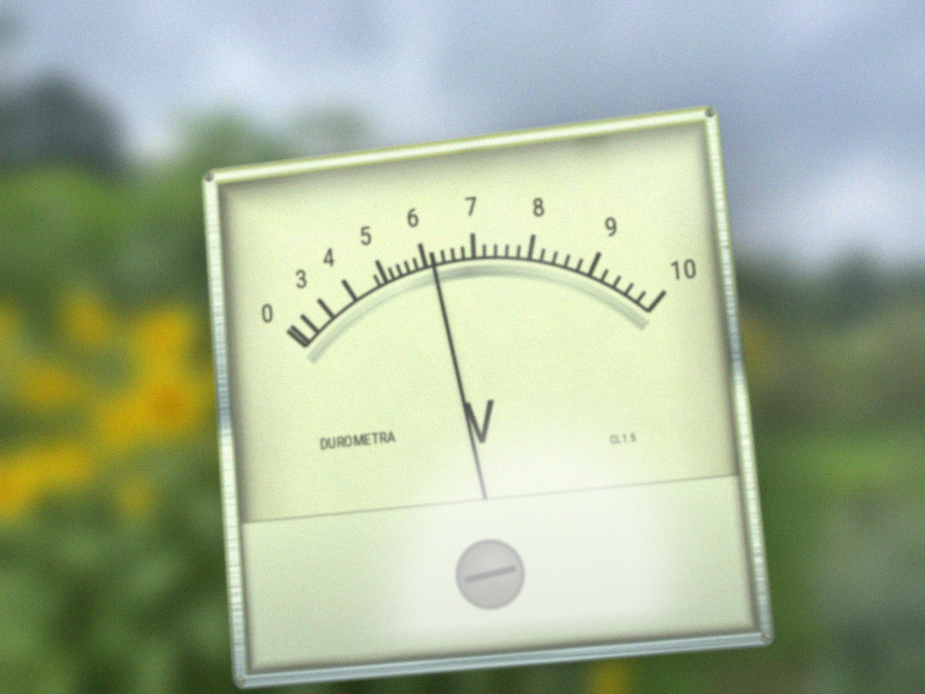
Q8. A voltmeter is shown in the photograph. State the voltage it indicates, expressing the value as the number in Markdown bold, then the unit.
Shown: **6.2** V
